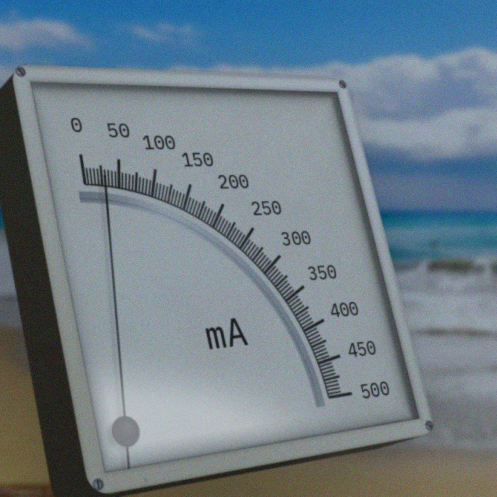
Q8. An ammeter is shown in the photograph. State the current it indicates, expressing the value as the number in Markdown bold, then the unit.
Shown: **25** mA
